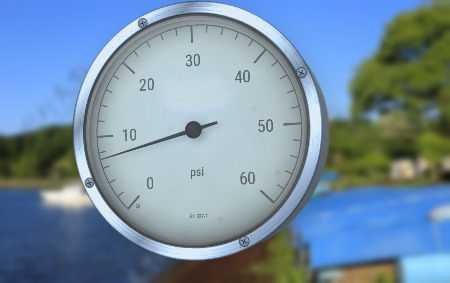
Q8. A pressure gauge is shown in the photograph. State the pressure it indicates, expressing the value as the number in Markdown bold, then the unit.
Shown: **7** psi
